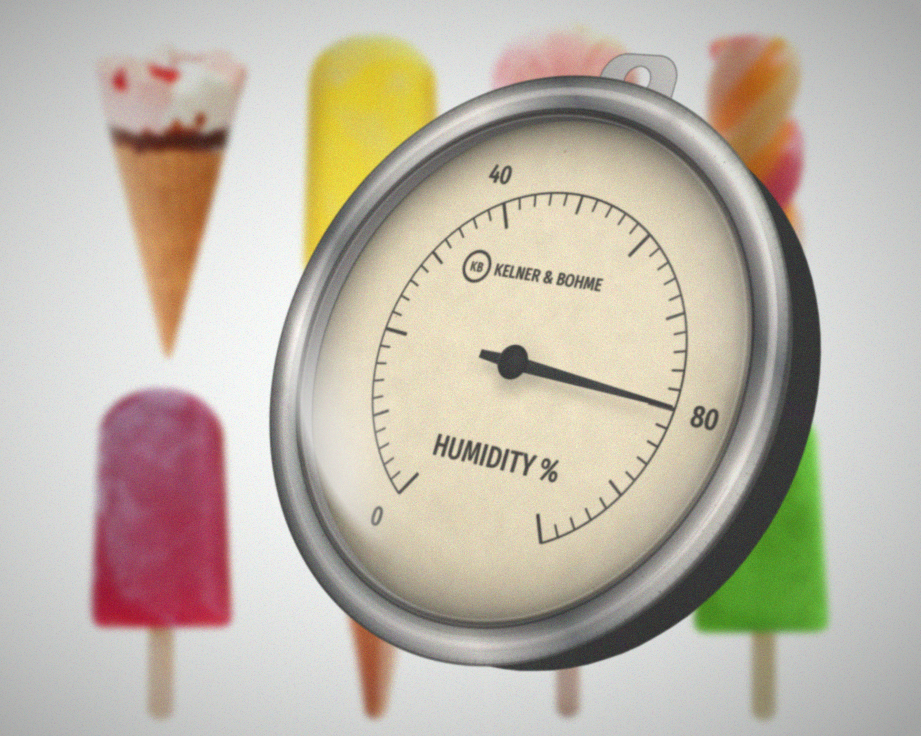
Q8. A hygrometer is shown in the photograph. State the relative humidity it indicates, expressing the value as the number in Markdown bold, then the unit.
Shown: **80** %
